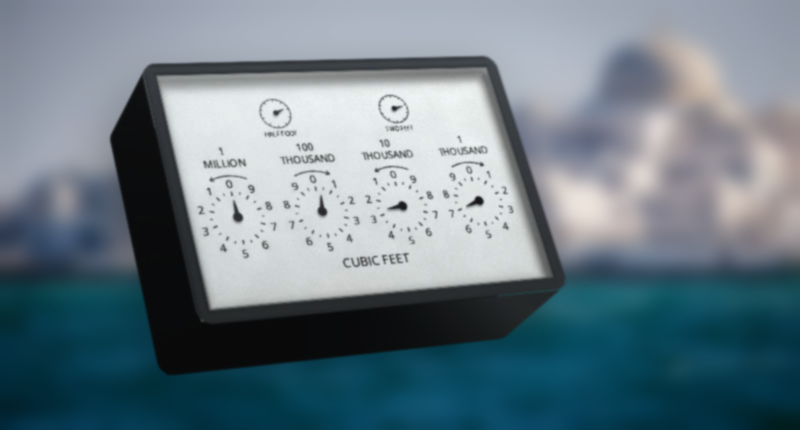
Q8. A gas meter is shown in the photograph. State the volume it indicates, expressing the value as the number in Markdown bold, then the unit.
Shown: **2700** ft³
